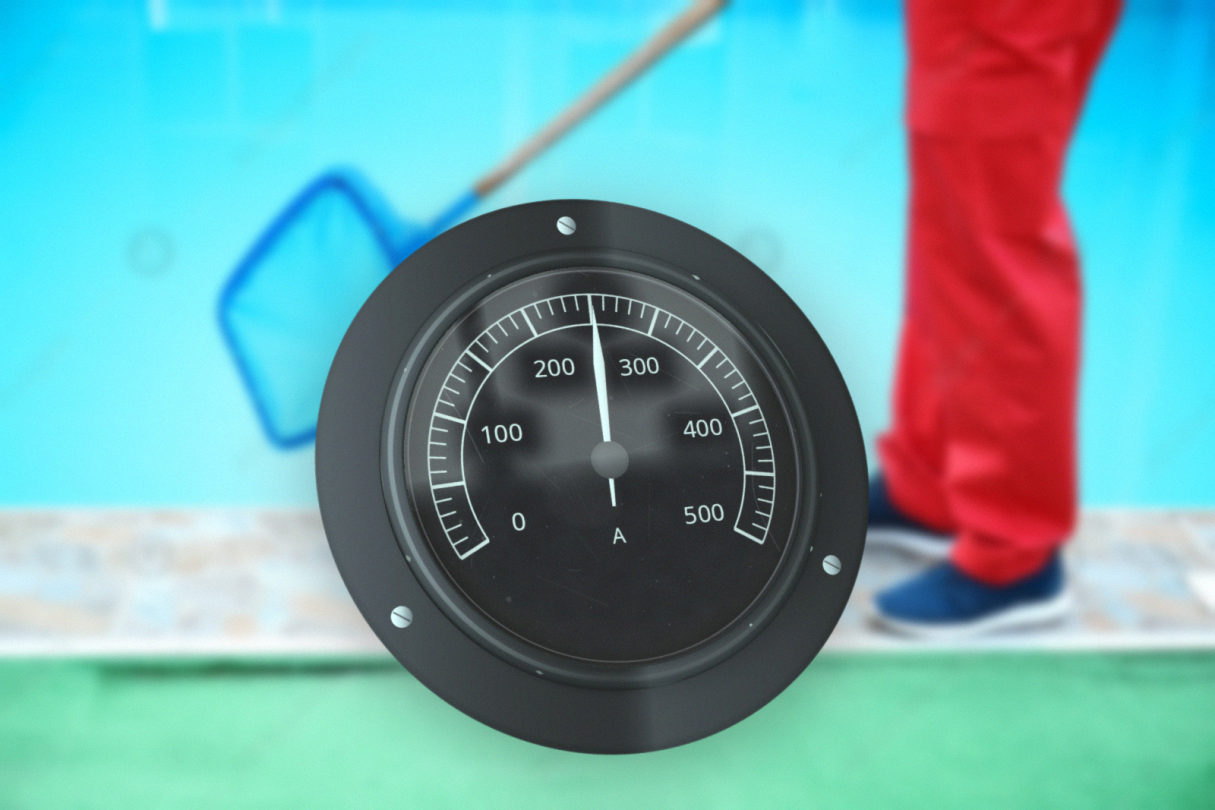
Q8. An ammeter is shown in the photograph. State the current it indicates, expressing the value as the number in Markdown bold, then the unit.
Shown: **250** A
